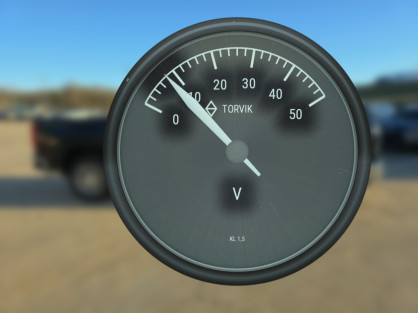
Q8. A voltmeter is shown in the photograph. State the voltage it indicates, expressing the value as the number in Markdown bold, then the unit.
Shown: **8** V
